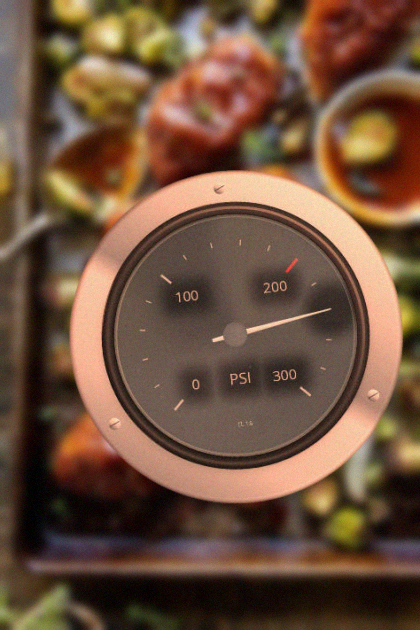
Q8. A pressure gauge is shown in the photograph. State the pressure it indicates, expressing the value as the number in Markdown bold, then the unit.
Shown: **240** psi
